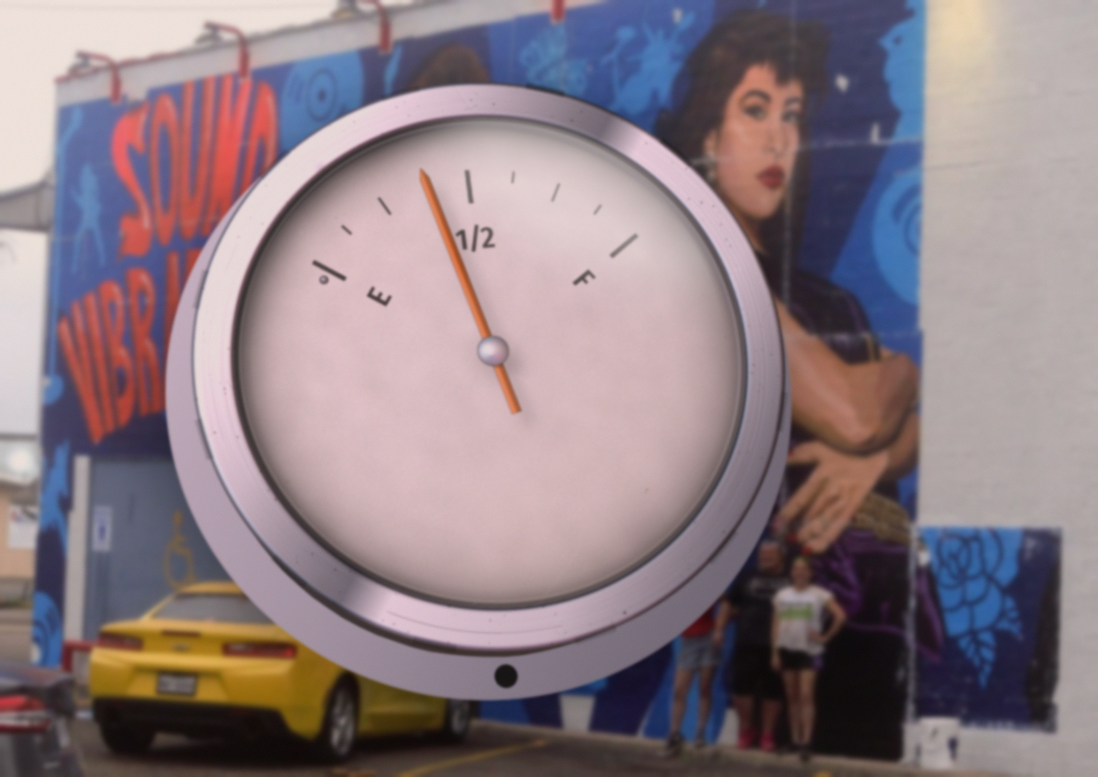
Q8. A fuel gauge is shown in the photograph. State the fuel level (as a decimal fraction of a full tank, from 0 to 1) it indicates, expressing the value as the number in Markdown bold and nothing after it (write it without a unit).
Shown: **0.375**
